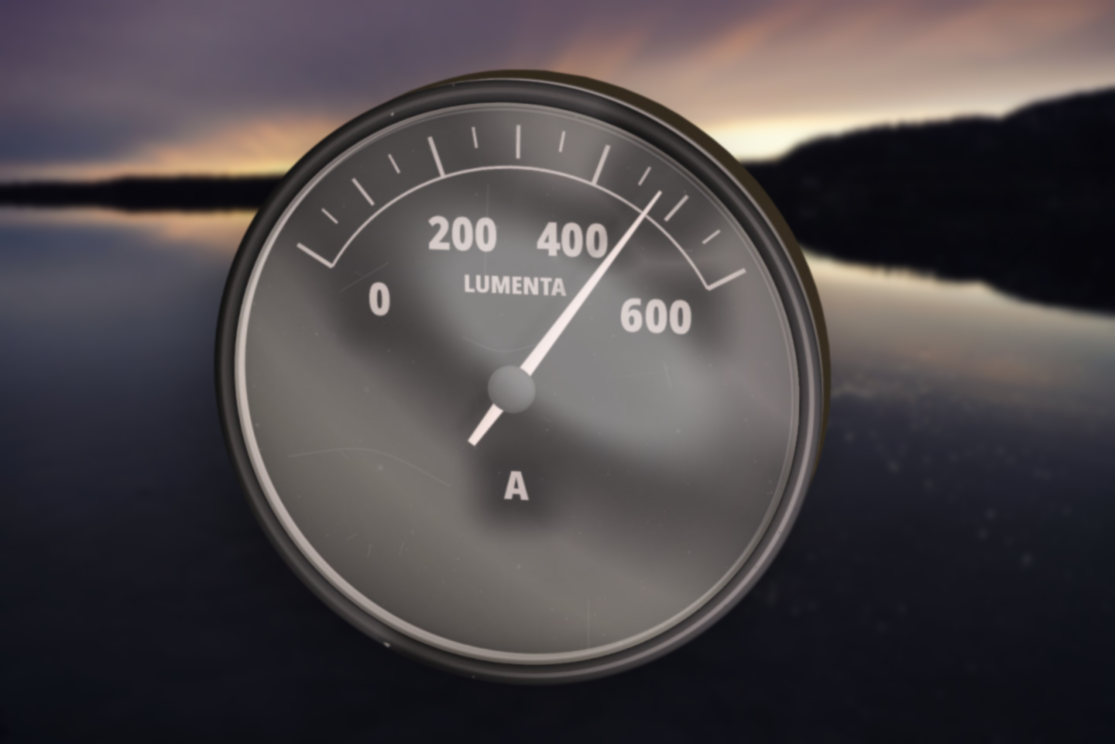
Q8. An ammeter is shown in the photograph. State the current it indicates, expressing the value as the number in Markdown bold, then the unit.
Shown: **475** A
